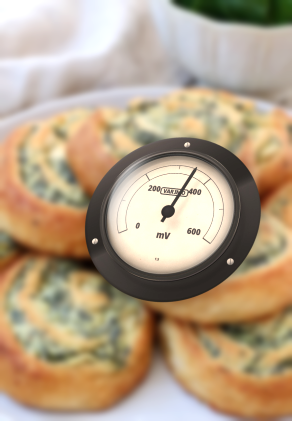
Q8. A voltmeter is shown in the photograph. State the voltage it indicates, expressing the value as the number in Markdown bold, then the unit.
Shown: **350** mV
